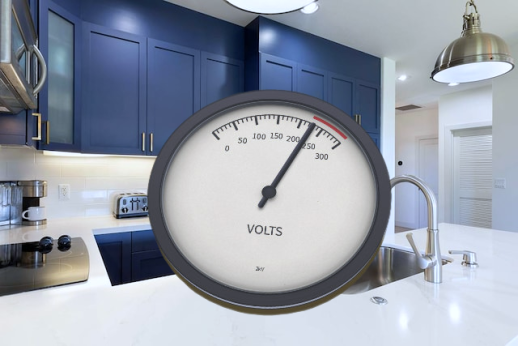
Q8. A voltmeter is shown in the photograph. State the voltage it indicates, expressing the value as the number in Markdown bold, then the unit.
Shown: **230** V
